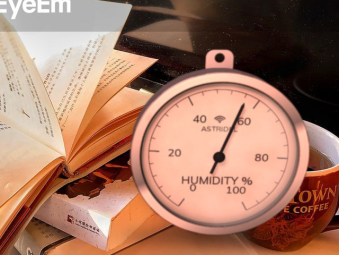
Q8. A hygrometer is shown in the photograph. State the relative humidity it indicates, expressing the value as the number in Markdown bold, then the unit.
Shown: **56** %
